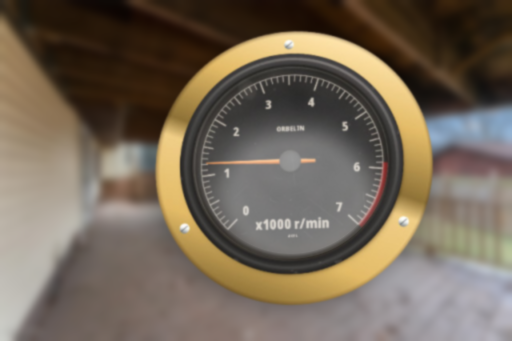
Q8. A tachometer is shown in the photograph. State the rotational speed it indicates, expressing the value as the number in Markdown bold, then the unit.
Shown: **1200** rpm
